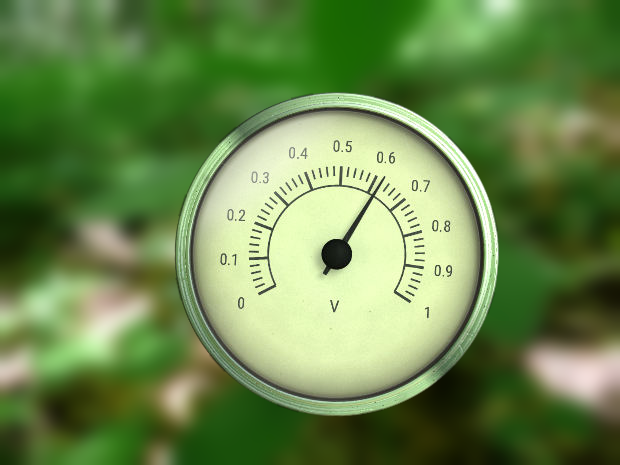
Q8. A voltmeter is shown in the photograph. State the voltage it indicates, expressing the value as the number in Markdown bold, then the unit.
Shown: **0.62** V
